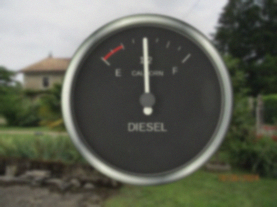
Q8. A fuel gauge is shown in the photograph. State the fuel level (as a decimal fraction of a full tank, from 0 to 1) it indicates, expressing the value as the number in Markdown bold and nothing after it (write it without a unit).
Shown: **0.5**
